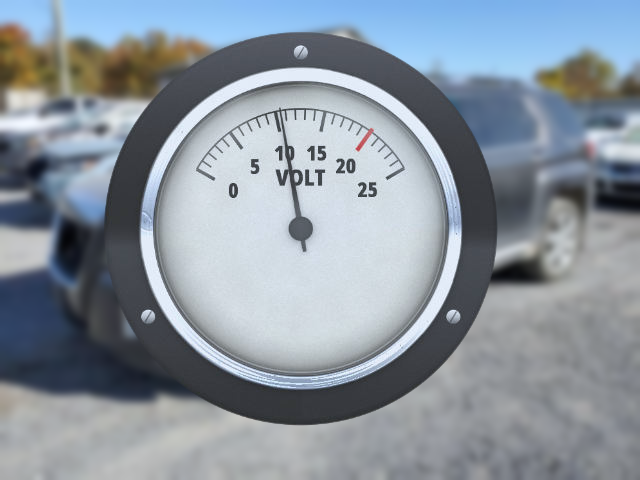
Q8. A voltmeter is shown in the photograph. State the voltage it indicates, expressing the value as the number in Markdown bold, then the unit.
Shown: **10.5** V
